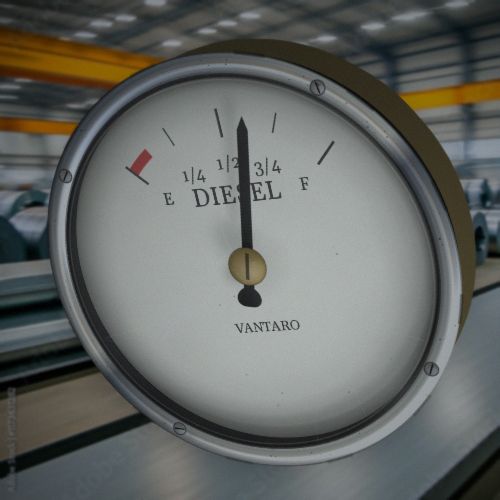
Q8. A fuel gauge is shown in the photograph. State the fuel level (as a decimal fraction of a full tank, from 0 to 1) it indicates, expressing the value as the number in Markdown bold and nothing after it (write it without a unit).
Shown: **0.625**
